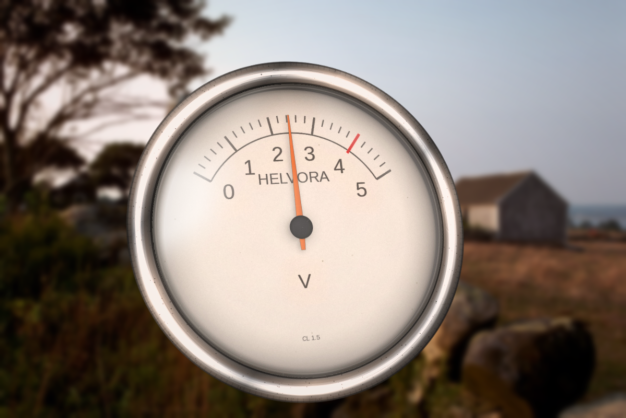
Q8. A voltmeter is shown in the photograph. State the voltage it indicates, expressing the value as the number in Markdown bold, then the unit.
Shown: **2.4** V
